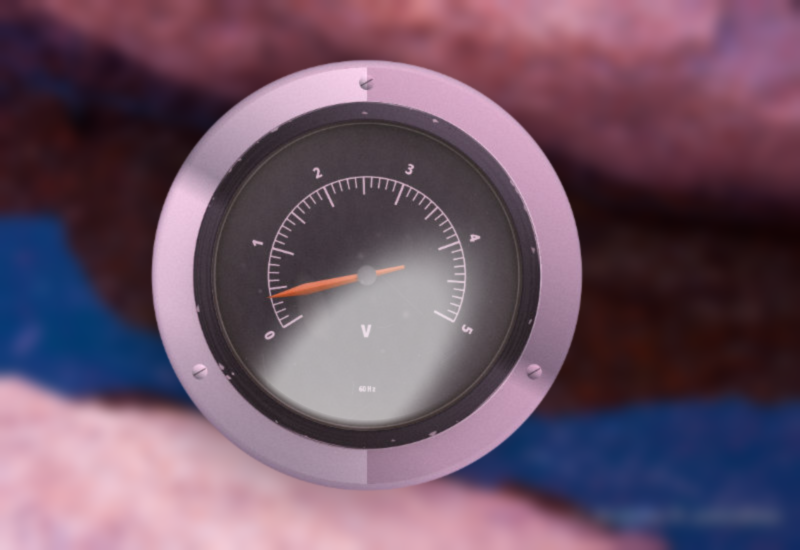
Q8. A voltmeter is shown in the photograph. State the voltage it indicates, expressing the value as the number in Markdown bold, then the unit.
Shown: **0.4** V
